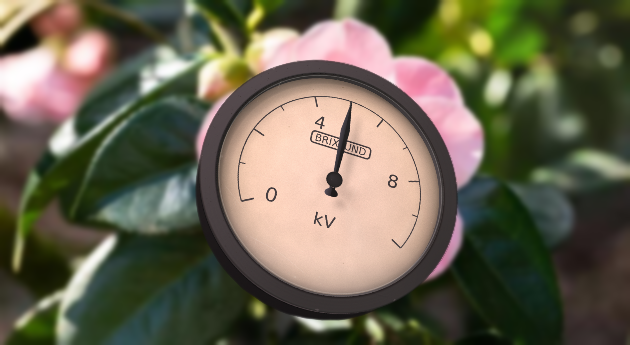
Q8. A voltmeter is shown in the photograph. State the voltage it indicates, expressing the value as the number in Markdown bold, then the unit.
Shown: **5** kV
